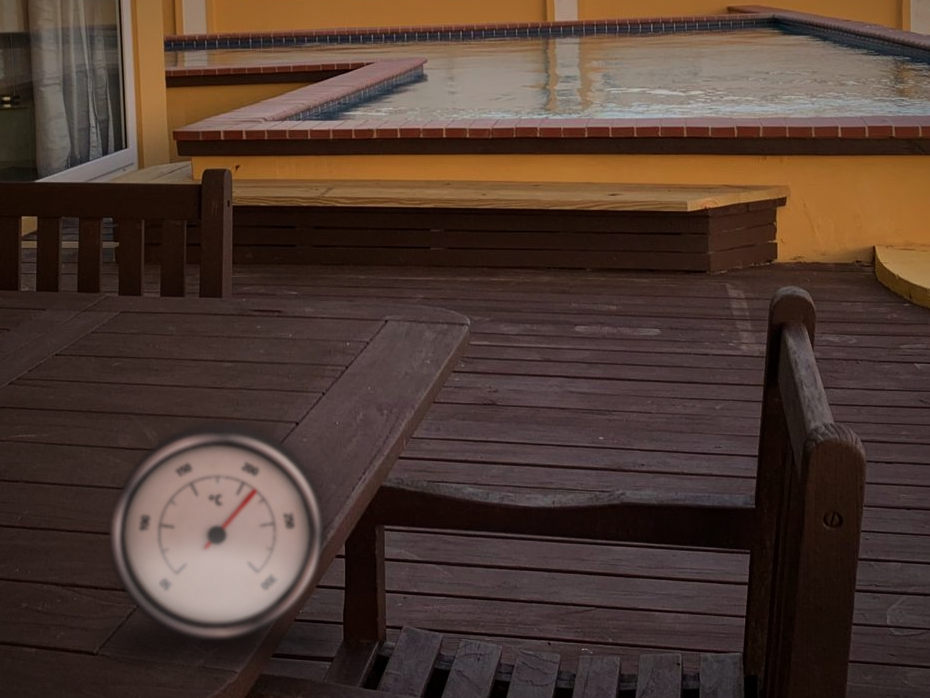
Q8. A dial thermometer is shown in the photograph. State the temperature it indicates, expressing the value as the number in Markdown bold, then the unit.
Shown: **212.5** °C
